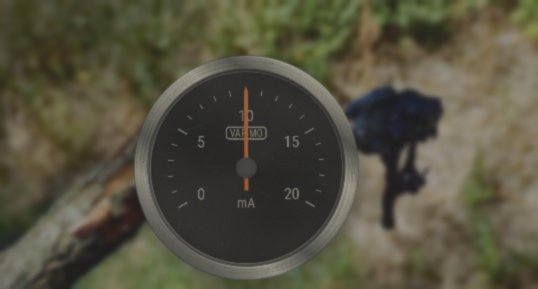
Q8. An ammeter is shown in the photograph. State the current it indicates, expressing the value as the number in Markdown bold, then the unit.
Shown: **10** mA
